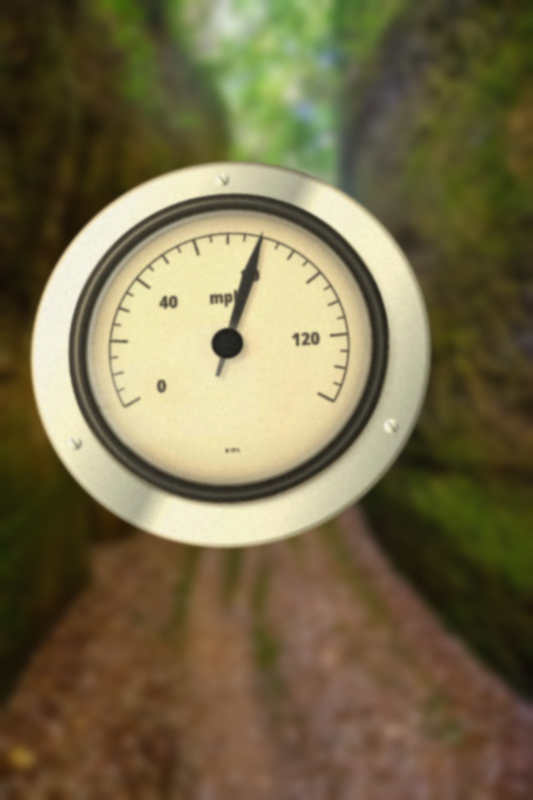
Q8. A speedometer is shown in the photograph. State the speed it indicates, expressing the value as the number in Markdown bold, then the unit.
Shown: **80** mph
